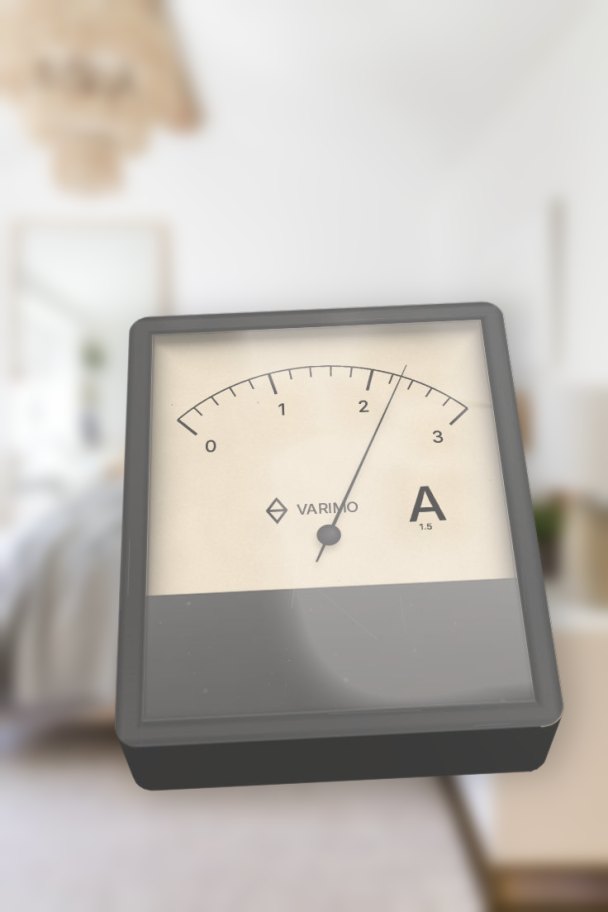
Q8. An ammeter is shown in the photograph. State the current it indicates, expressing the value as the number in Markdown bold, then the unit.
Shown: **2.3** A
